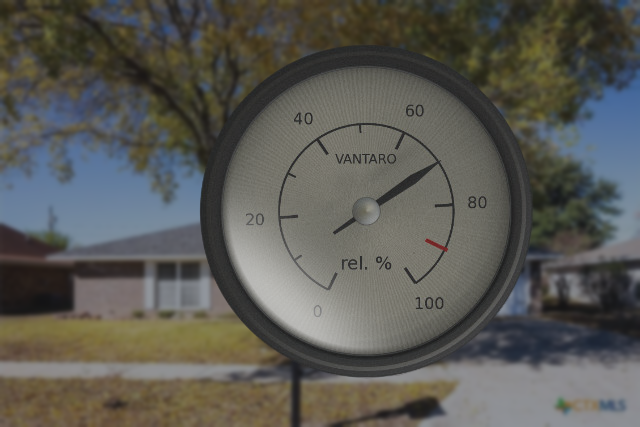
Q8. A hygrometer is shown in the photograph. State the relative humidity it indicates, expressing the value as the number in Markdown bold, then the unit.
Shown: **70** %
